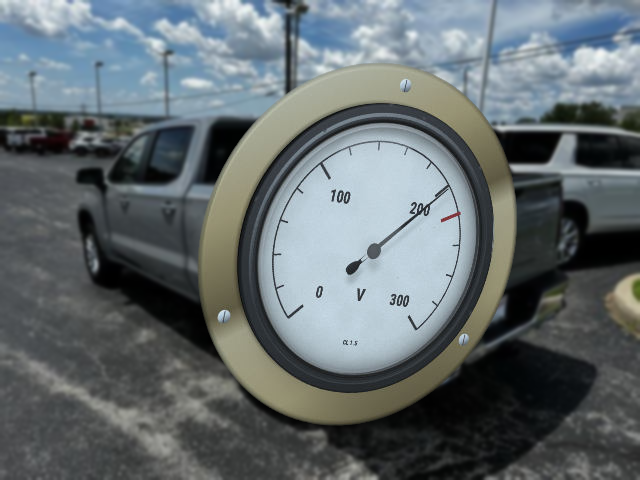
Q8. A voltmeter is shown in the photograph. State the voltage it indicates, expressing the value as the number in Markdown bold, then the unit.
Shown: **200** V
